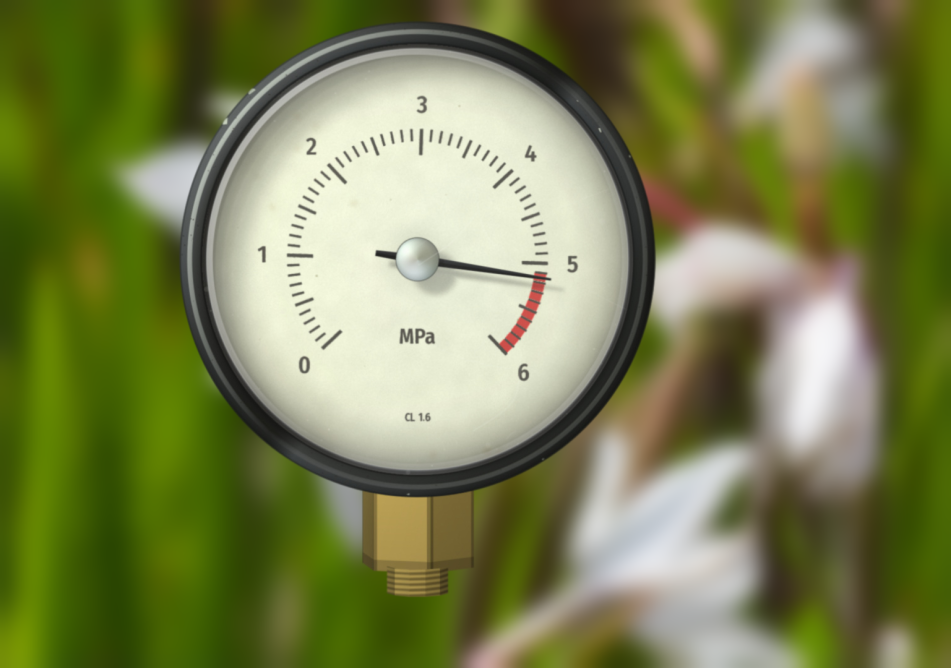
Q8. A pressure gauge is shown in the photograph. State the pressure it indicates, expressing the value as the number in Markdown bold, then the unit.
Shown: **5.15** MPa
